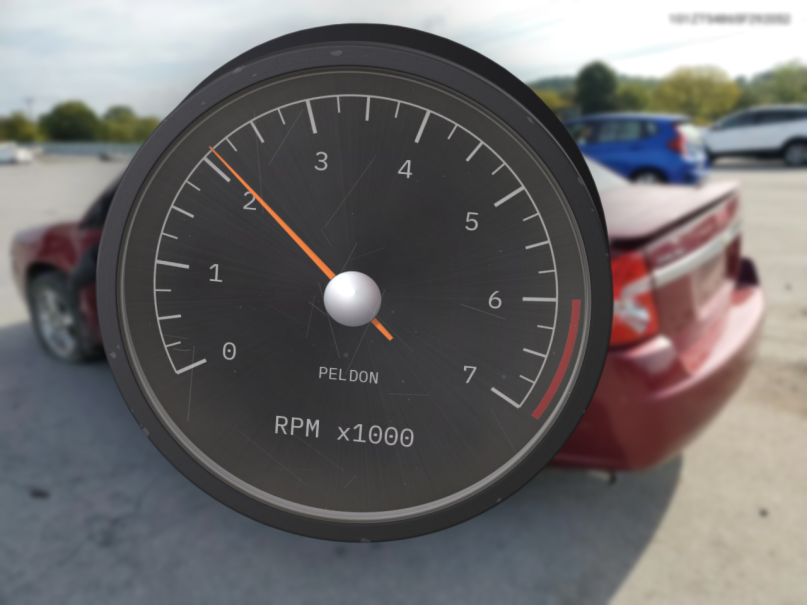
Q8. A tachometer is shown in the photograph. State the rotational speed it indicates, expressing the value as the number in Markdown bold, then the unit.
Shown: **2125** rpm
